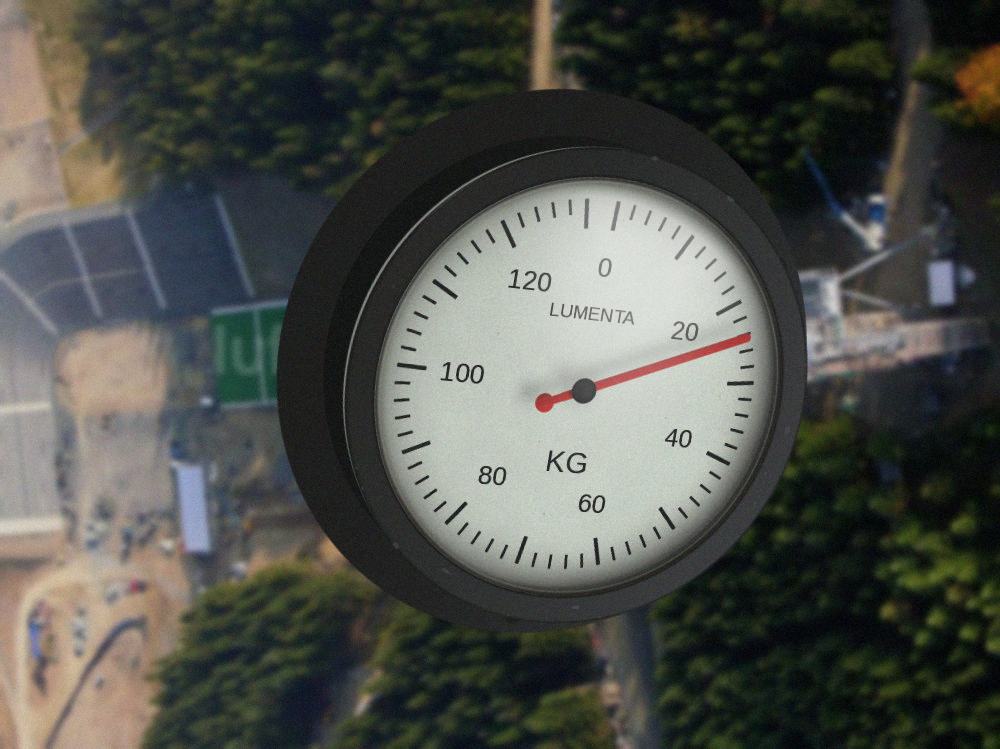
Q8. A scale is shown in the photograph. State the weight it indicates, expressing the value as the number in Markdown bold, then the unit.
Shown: **24** kg
